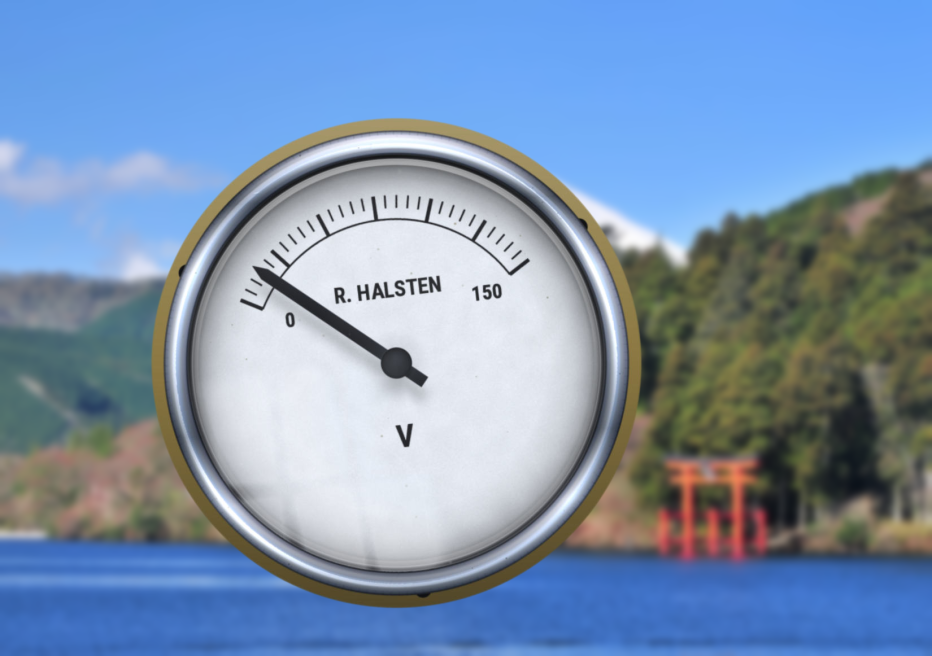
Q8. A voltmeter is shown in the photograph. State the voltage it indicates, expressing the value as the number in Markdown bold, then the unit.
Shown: **15** V
